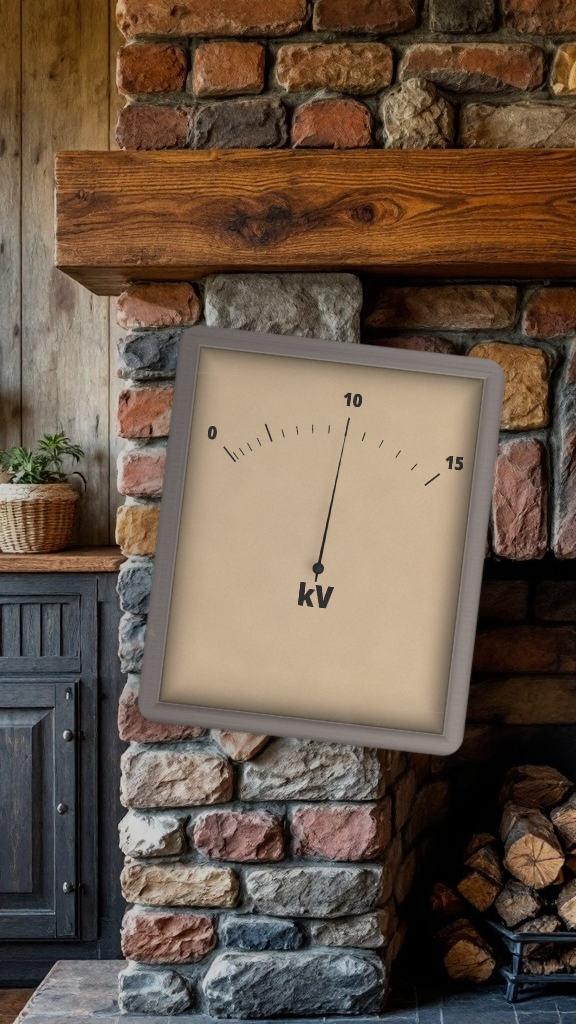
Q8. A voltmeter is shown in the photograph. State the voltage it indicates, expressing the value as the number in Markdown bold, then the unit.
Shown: **10** kV
